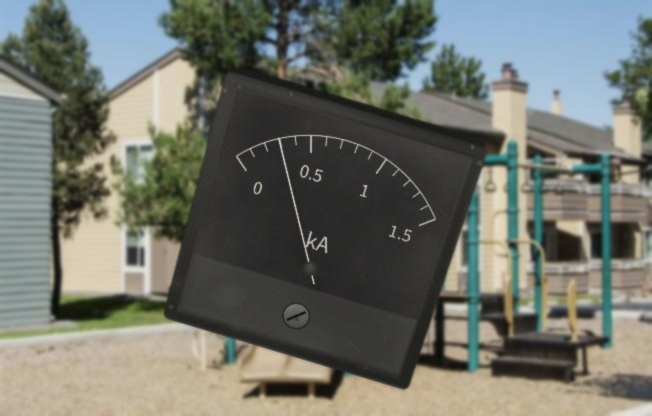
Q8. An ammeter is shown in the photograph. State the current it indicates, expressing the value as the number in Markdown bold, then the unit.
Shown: **0.3** kA
